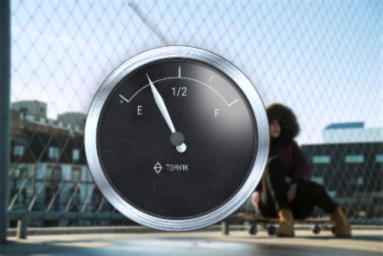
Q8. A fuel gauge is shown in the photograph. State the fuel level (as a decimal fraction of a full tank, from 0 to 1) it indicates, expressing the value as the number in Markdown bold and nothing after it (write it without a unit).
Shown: **0.25**
